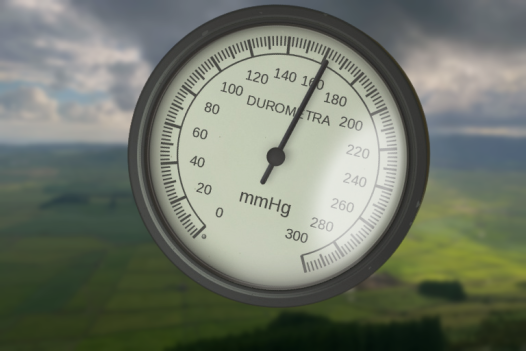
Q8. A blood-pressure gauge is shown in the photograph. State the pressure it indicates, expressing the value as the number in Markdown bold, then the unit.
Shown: **162** mmHg
